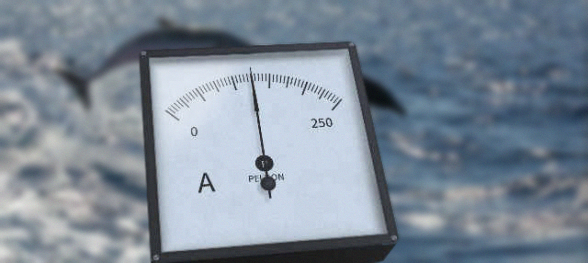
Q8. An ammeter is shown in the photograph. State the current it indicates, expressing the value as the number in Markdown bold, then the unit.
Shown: **125** A
